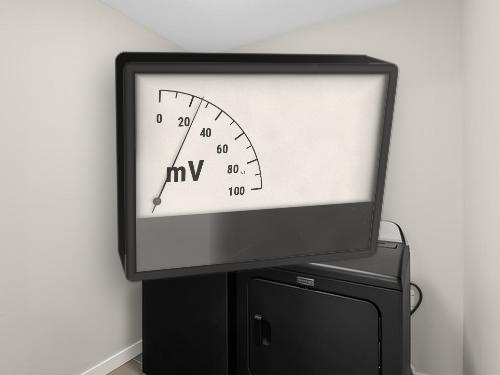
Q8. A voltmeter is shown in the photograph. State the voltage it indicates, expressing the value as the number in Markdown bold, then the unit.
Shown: **25** mV
